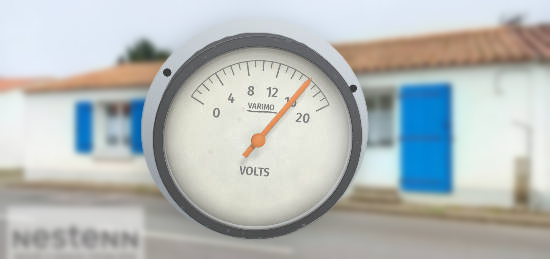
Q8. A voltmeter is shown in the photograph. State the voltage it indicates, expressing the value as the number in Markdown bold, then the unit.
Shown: **16** V
